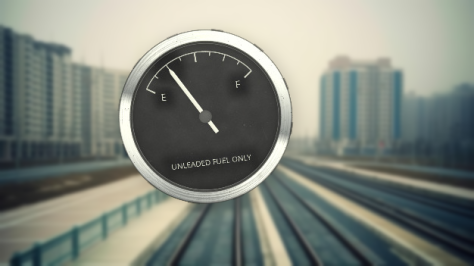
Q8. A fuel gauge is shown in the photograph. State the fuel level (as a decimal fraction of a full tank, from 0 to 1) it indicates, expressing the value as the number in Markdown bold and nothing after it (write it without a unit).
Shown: **0.25**
